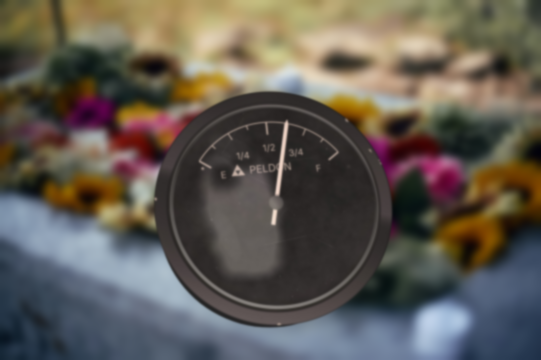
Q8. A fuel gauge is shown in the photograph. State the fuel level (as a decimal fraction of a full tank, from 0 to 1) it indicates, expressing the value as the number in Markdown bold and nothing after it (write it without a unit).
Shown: **0.625**
